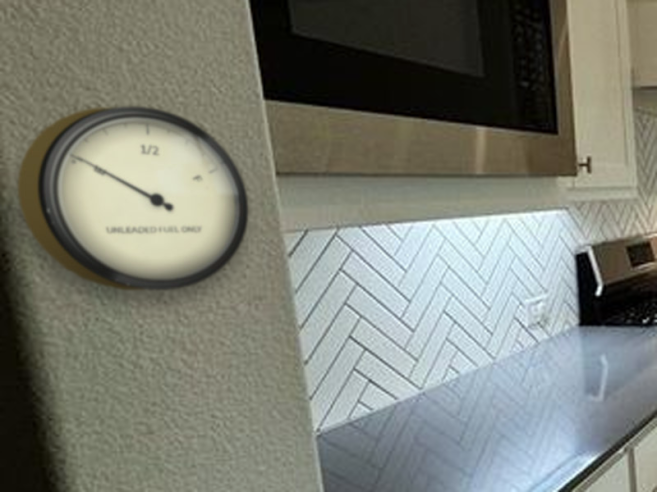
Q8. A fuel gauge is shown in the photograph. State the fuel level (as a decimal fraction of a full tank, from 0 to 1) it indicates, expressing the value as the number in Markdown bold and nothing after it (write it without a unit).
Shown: **0**
